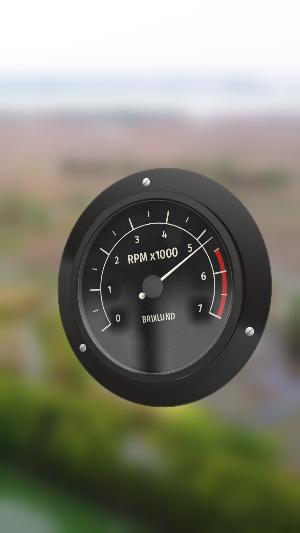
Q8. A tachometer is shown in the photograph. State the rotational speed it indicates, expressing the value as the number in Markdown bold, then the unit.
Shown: **5250** rpm
